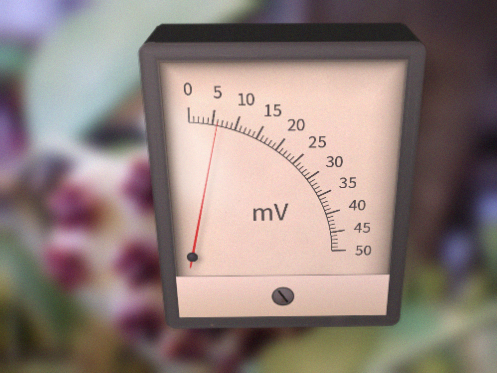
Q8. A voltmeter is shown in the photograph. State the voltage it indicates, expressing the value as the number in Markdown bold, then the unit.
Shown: **6** mV
